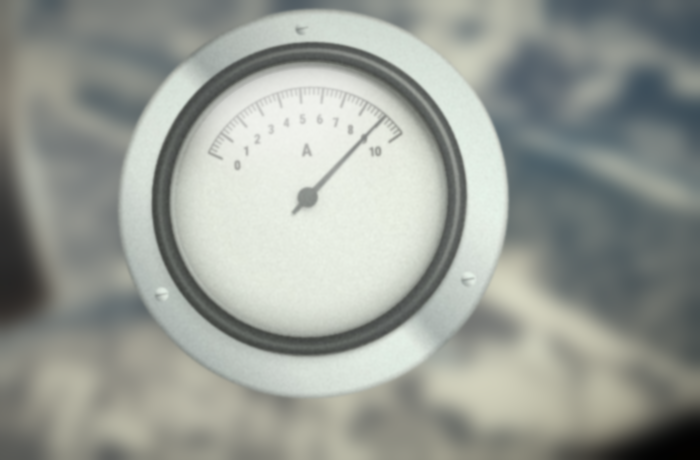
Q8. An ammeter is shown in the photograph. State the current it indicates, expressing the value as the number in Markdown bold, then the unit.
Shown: **9** A
